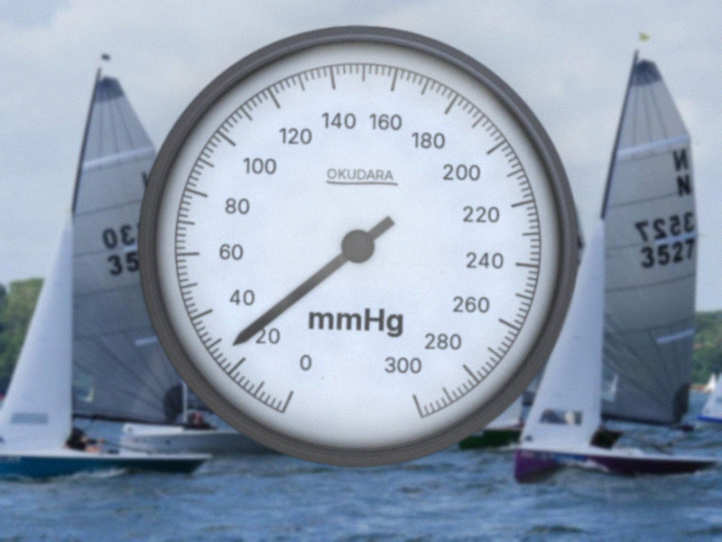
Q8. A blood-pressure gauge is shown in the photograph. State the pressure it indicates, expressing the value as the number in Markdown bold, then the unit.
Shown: **26** mmHg
